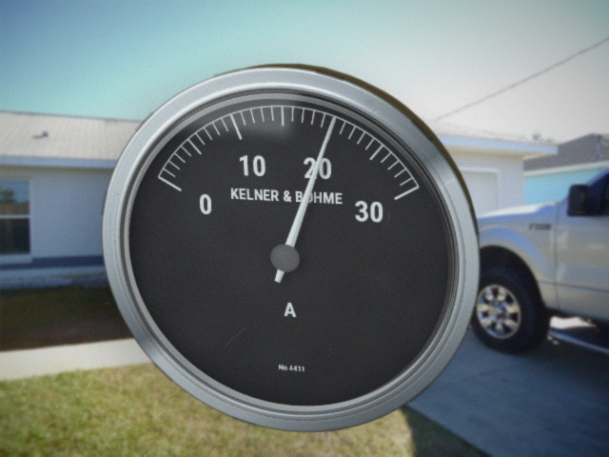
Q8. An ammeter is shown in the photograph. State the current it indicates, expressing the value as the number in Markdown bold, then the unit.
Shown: **20** A
